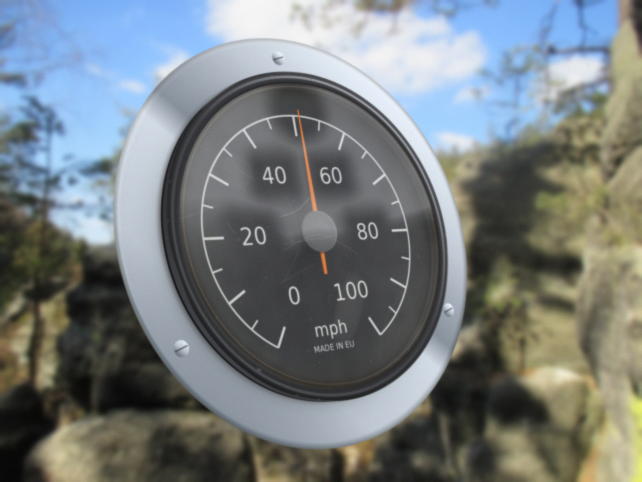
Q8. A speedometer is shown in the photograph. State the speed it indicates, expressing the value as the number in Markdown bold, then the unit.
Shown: **50** mph
